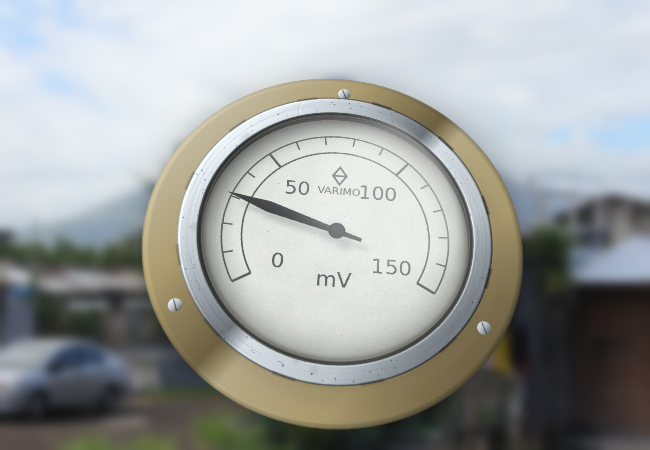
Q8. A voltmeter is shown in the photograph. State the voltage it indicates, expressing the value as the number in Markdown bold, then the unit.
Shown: **30** mV
